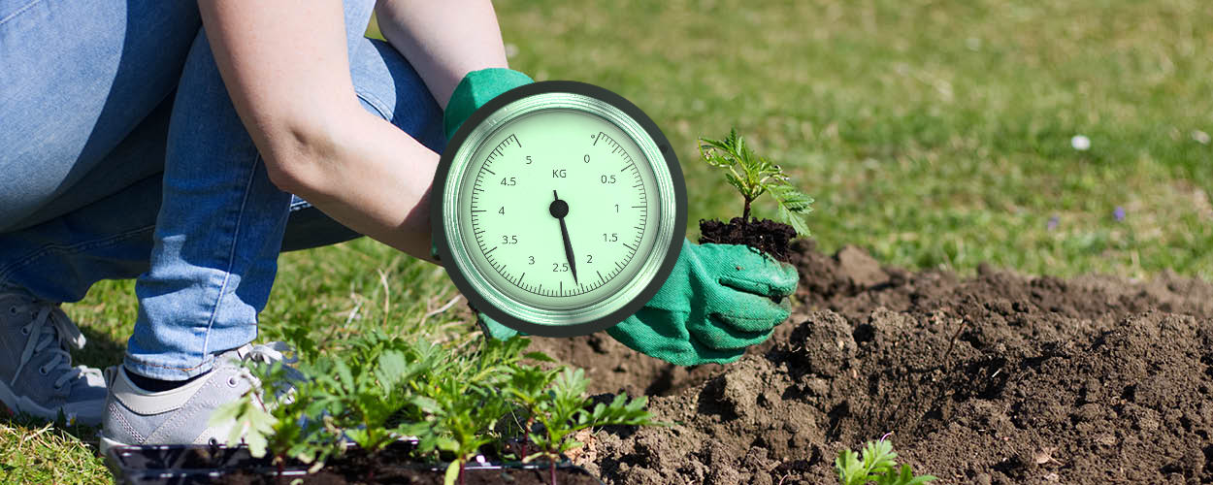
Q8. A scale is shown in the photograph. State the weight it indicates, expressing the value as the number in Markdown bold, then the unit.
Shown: **2.3** kg
